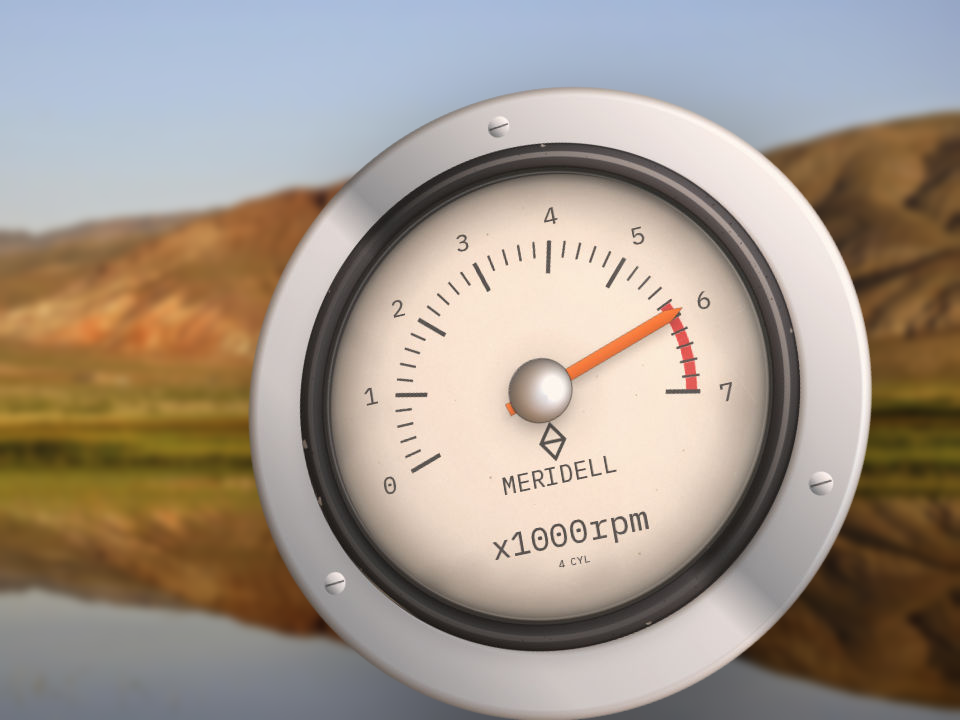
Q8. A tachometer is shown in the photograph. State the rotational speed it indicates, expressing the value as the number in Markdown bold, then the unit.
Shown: **6000** rpm
